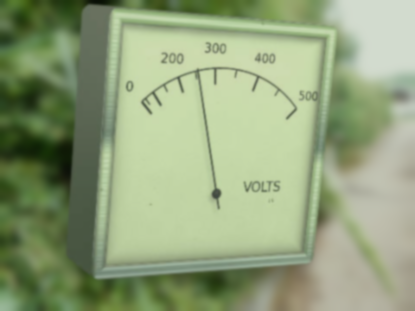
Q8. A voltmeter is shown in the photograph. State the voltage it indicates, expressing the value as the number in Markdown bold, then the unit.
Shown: **250** V
